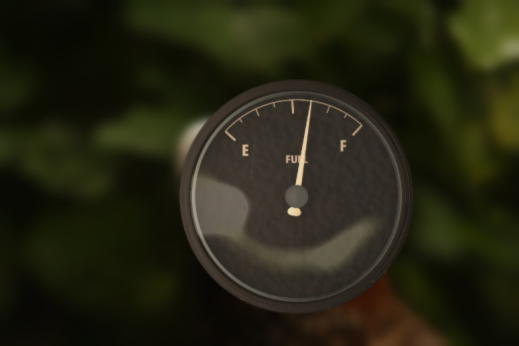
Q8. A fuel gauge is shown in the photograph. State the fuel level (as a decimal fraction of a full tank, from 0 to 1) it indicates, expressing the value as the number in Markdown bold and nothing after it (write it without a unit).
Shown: **0.625**
